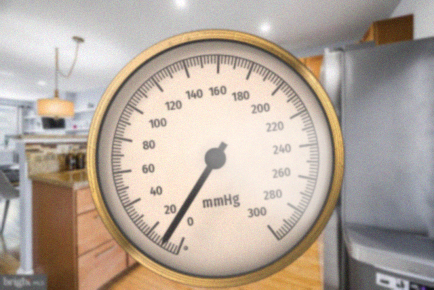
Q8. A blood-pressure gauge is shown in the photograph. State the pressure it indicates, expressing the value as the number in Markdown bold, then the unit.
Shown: **10** mmHg
